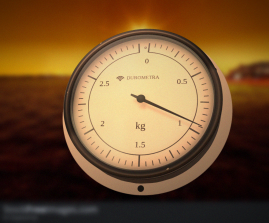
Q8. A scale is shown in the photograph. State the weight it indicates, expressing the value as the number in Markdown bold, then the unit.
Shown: **0.95** kg
